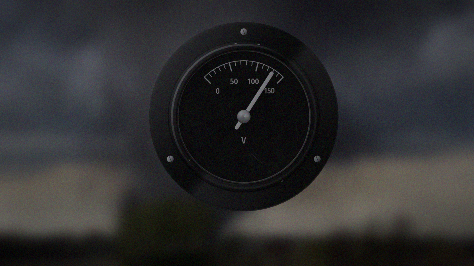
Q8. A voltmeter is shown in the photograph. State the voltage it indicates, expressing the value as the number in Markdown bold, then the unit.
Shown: **130** V
